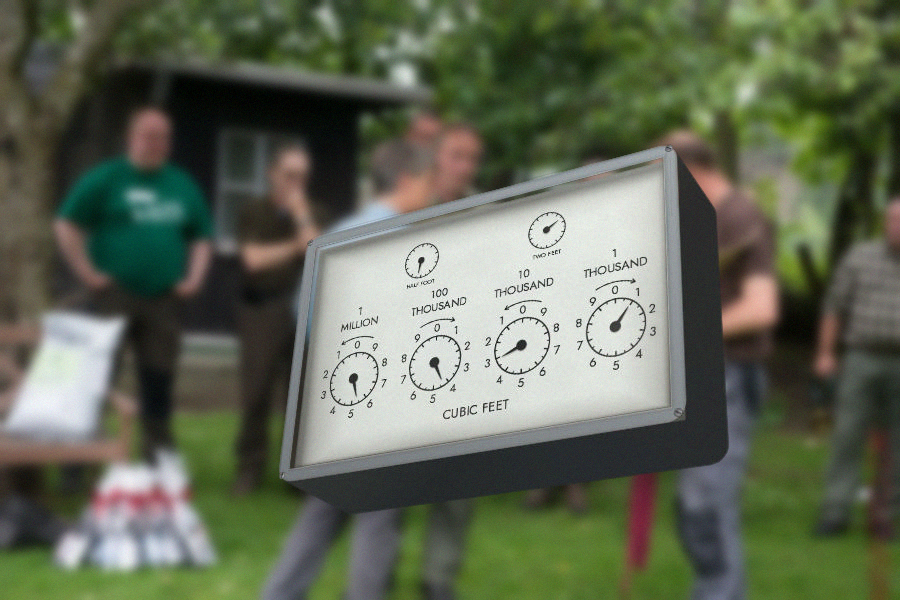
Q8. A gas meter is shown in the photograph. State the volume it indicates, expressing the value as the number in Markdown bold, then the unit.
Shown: **543100** ft³
